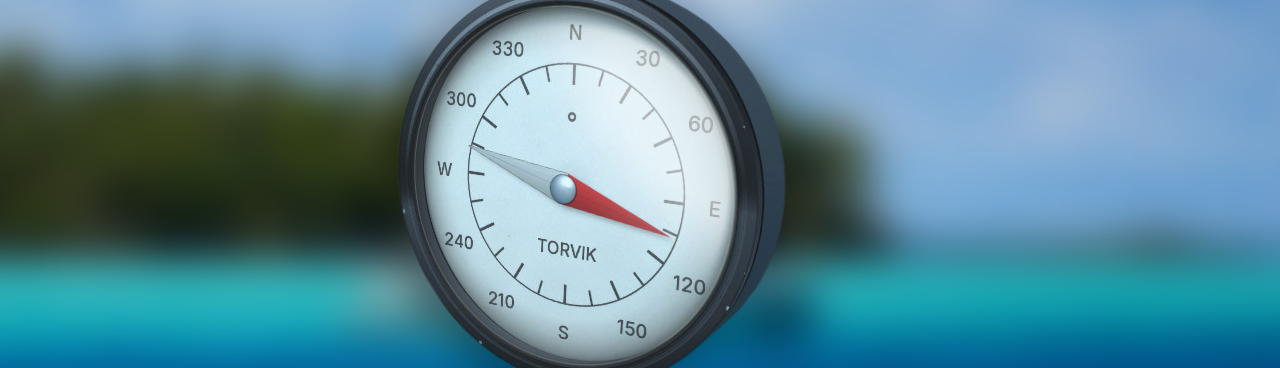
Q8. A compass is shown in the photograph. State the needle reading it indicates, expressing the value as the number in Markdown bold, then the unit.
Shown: **105** °
